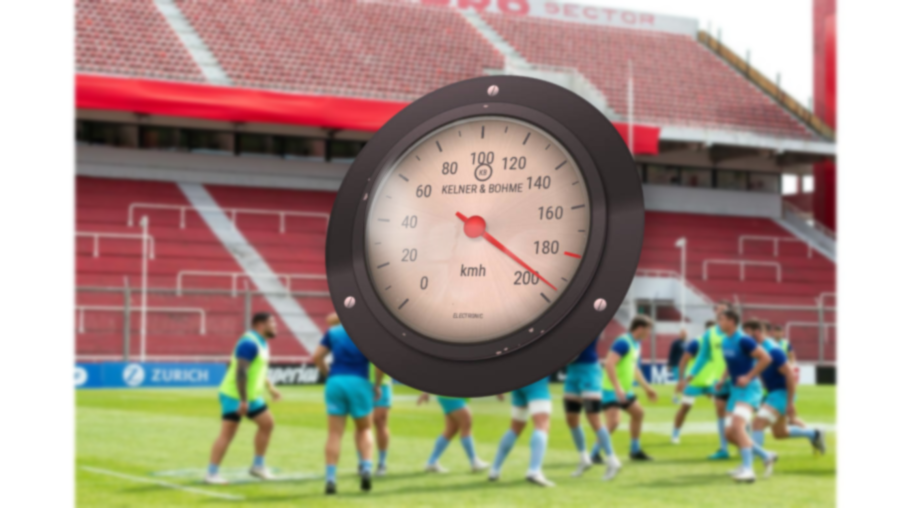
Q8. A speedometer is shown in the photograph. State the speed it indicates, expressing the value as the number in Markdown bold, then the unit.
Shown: **195** km/h
